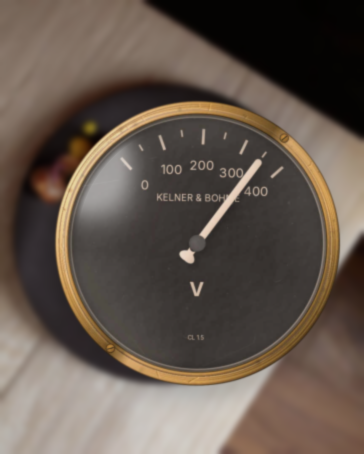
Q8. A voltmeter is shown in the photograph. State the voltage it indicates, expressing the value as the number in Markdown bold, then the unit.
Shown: **350** V
